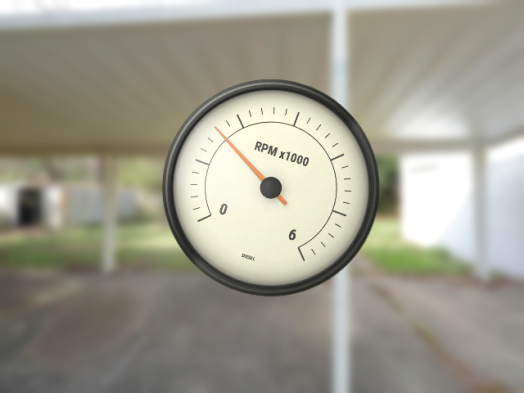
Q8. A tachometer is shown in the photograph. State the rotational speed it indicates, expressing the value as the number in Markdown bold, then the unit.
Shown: **1600** rpm
